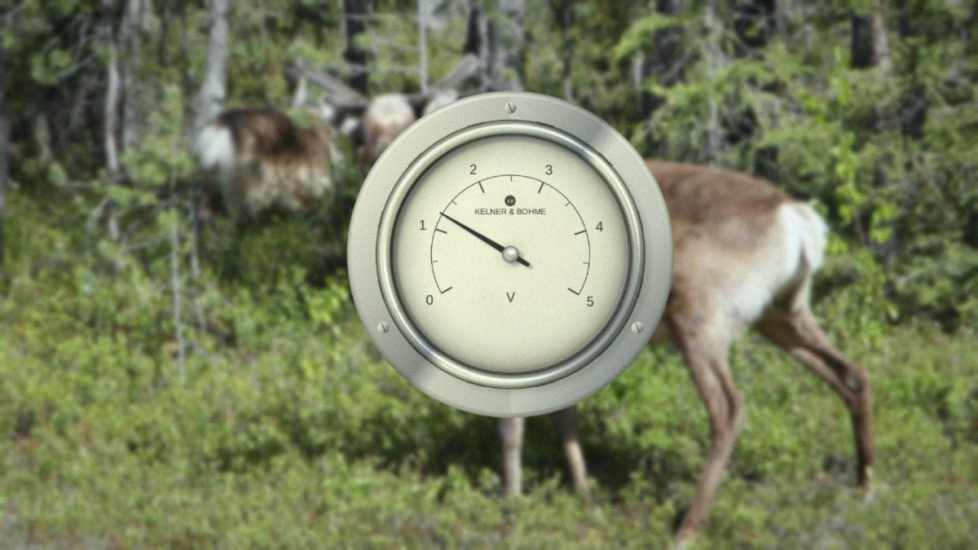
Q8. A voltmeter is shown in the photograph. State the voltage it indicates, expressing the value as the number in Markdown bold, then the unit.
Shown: **1.25** V
